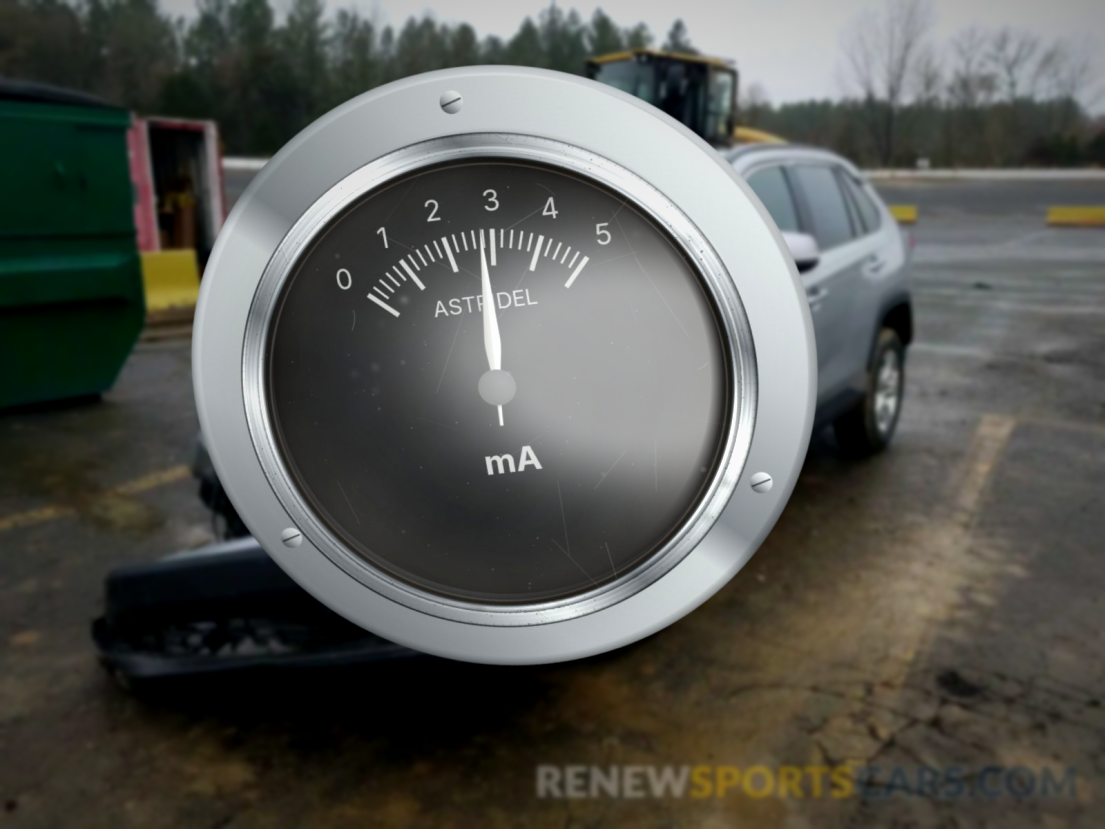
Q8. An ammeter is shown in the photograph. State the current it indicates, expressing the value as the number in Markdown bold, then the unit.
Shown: **2.8** mA
